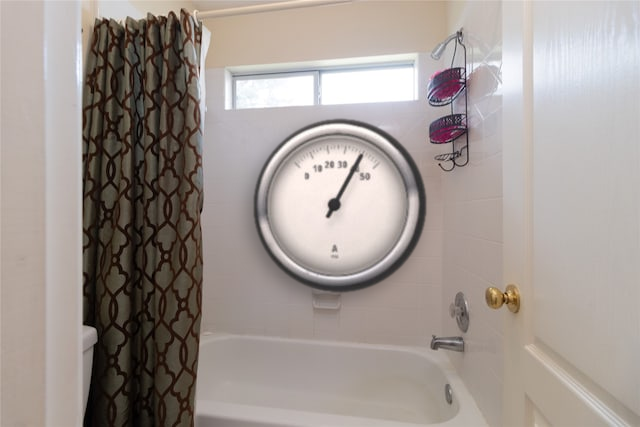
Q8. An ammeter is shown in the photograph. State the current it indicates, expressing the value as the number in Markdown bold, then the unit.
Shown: **40** A
